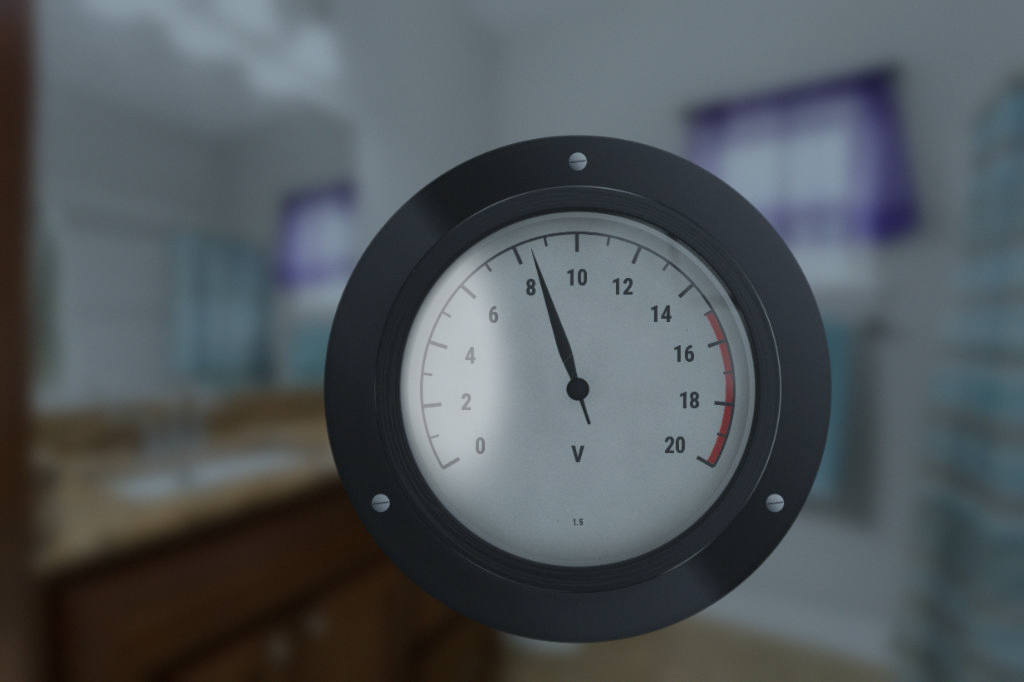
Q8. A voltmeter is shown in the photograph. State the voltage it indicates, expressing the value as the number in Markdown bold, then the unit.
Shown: **8.5** V
